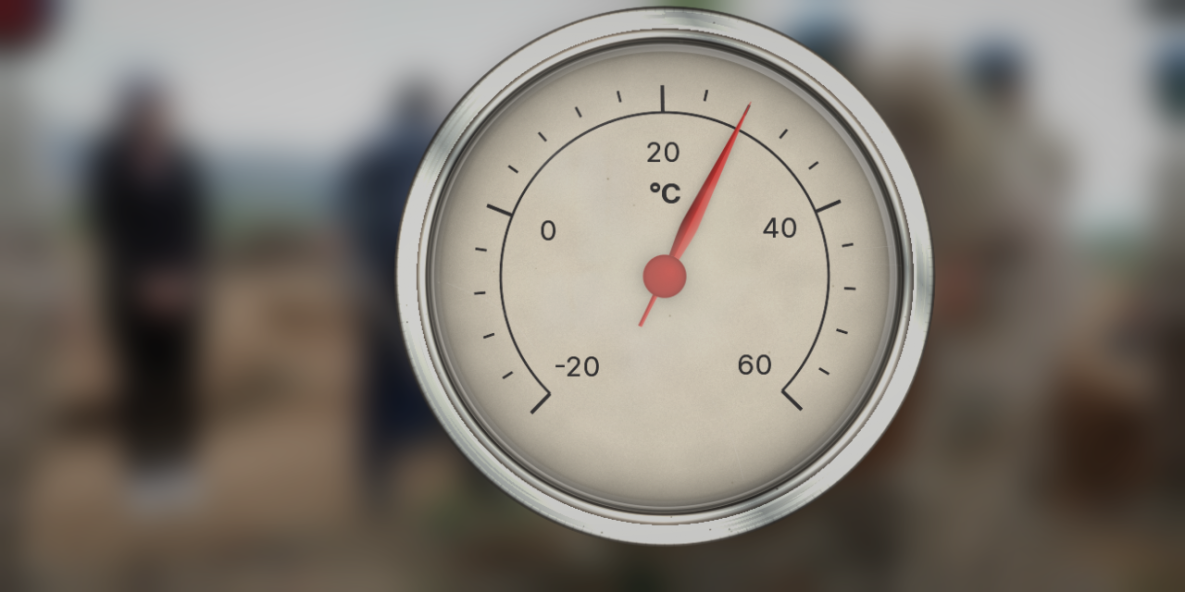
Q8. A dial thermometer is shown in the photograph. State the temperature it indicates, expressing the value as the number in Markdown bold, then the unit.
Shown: **28** °C
